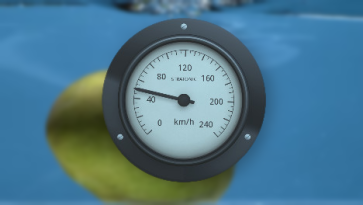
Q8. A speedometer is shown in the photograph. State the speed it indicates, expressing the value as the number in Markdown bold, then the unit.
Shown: **50** km/h
